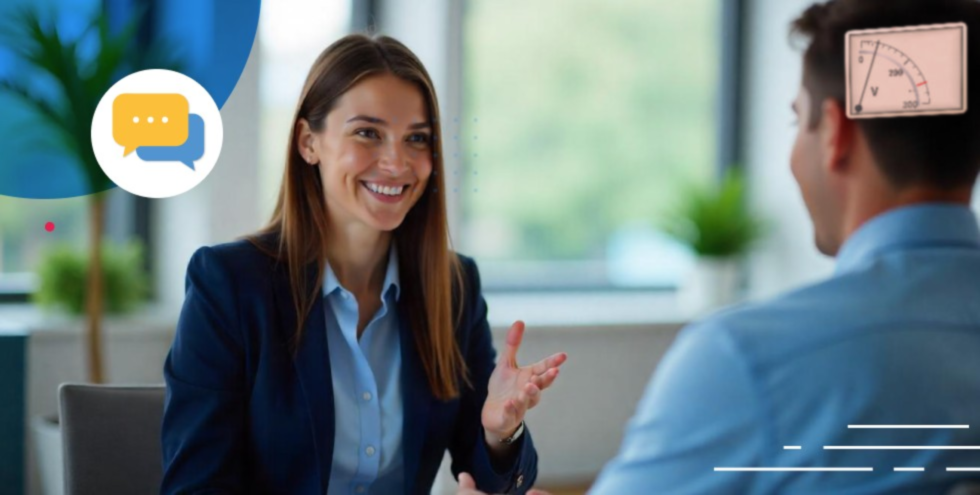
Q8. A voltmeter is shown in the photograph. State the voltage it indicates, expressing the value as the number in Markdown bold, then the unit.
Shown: **100** V
